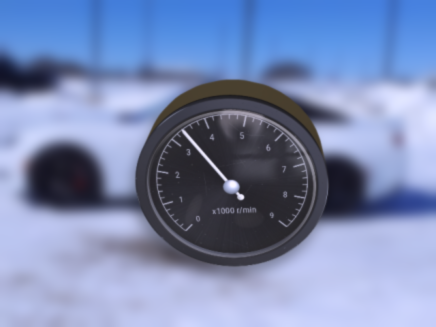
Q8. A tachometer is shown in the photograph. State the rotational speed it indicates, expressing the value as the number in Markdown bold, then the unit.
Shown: **3400** rpm
